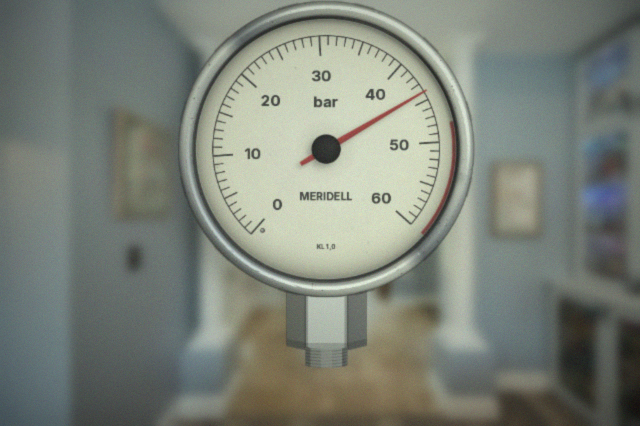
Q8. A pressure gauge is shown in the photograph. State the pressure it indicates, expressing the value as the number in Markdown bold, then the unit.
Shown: **44** bar
